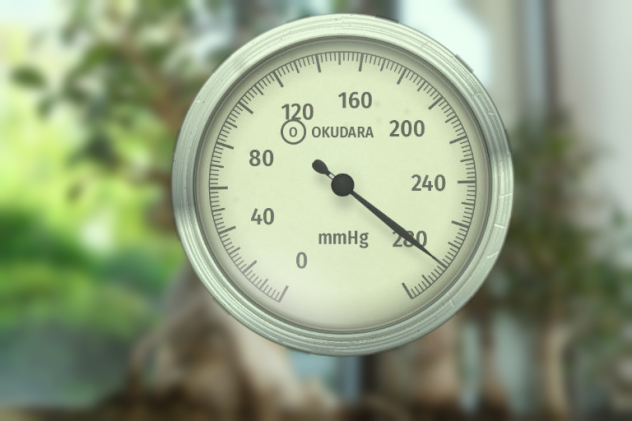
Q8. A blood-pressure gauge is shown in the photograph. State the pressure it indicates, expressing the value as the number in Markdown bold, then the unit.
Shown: **280** mmHg
